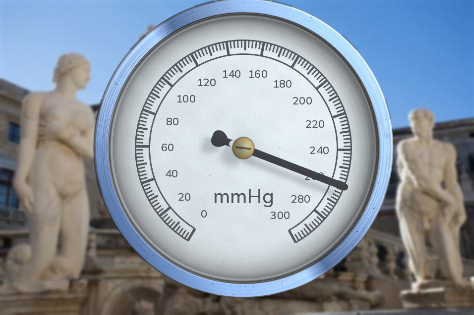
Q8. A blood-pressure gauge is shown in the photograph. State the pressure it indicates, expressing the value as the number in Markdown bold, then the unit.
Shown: **260** mmHg
